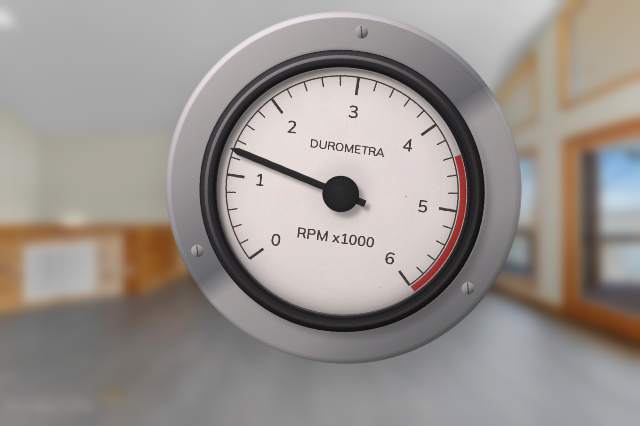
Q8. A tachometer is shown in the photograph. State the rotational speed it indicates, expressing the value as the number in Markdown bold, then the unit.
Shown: **1300** rpm
